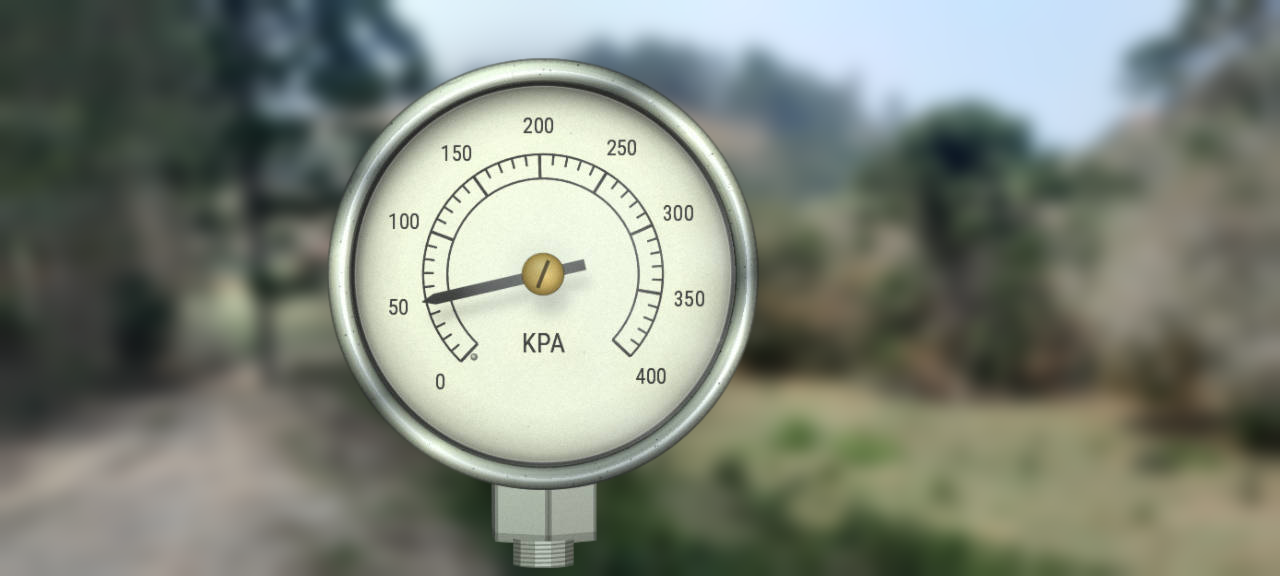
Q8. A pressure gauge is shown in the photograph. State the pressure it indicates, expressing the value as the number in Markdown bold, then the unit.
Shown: **50** kPa
